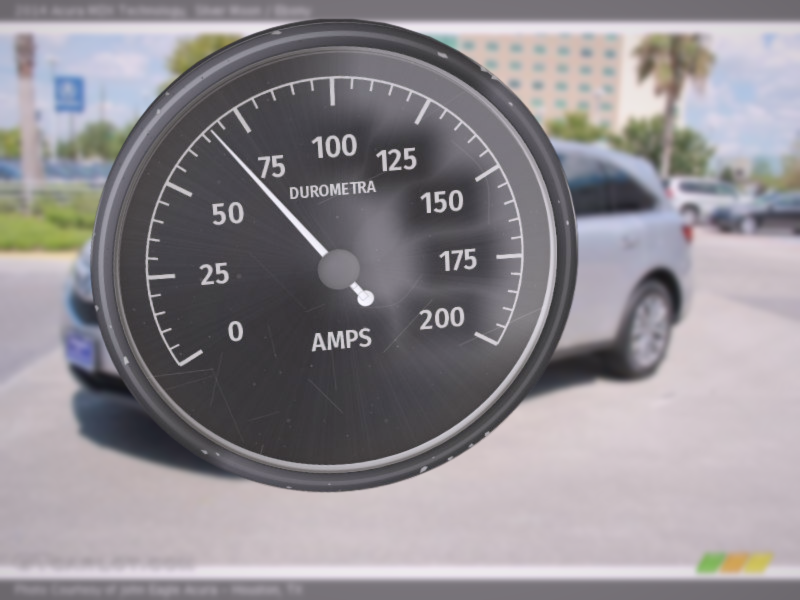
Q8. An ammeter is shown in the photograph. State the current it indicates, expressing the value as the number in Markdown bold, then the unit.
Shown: **67.5** A
